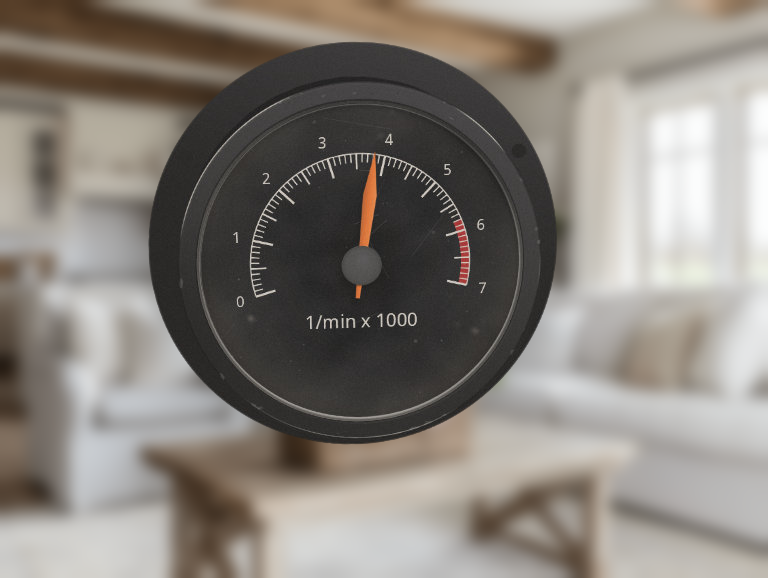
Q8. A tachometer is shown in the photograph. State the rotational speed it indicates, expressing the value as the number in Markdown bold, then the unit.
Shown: **3800** rpm
